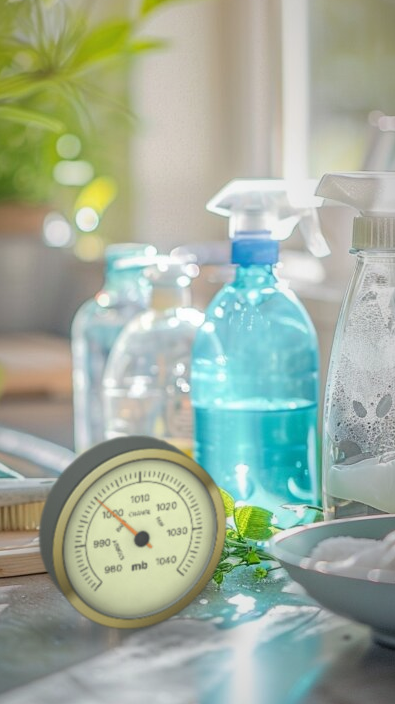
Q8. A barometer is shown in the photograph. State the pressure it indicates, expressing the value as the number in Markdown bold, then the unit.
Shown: **1000** mbar
